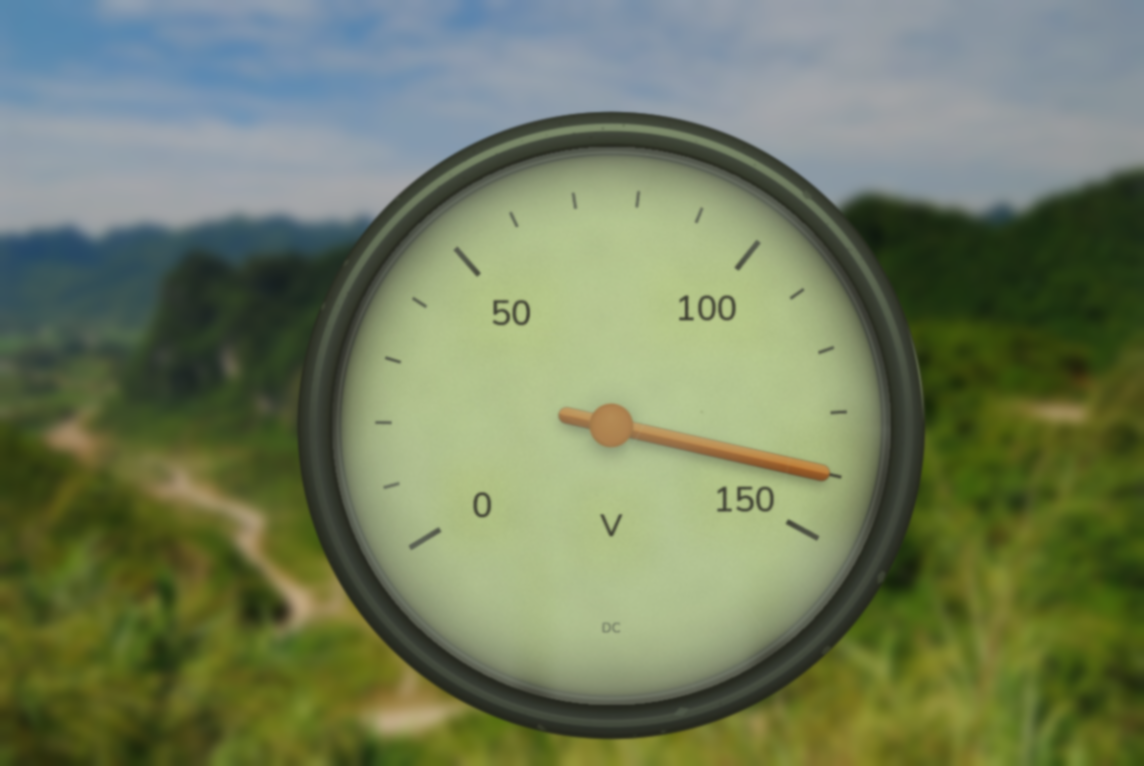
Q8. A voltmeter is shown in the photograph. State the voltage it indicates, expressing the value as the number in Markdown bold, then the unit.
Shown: **140** V
